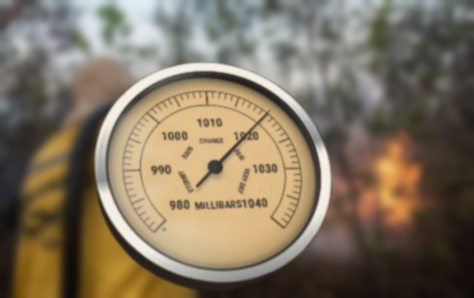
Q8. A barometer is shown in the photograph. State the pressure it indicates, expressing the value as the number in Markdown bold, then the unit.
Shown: **1020** mbar
